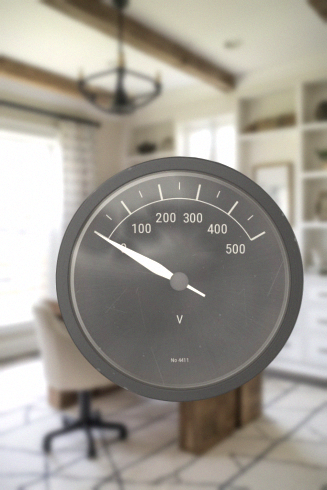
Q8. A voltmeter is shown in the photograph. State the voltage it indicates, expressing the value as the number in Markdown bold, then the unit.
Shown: **0** V
